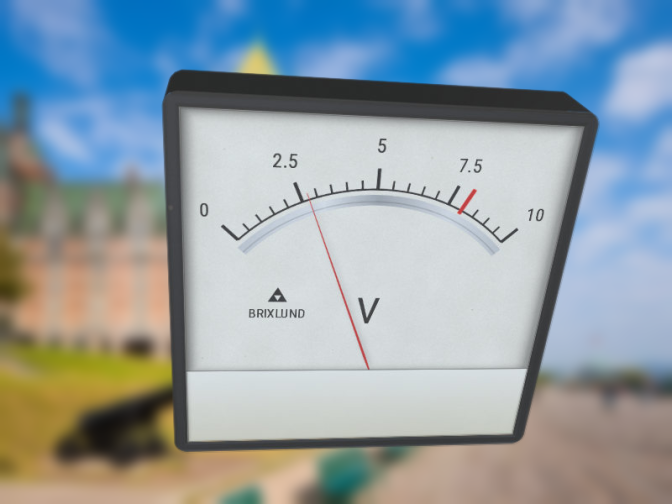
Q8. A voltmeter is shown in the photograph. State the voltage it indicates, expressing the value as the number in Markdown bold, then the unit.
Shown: **2.75** V
